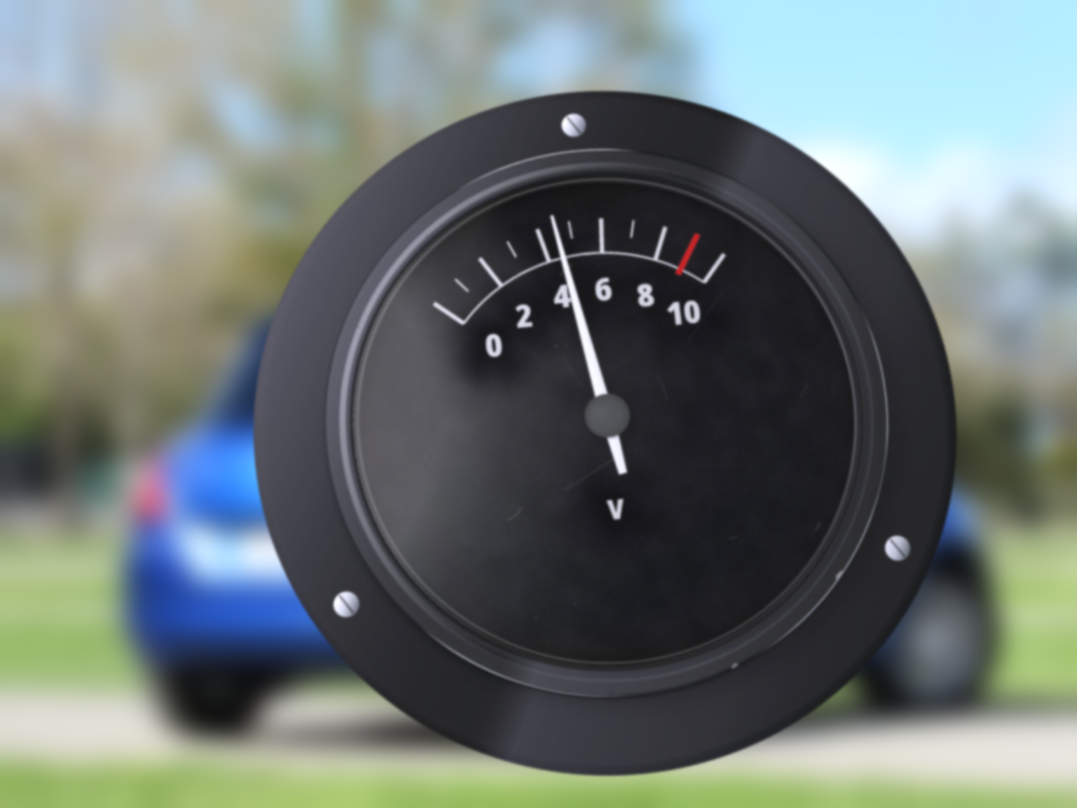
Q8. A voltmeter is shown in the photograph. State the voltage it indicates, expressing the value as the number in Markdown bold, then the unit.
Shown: **4.5** V
